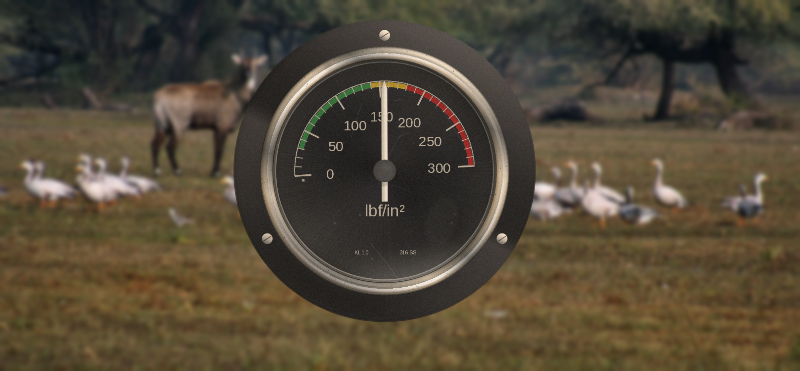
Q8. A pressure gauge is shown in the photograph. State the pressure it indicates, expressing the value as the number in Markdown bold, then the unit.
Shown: **155** psi
